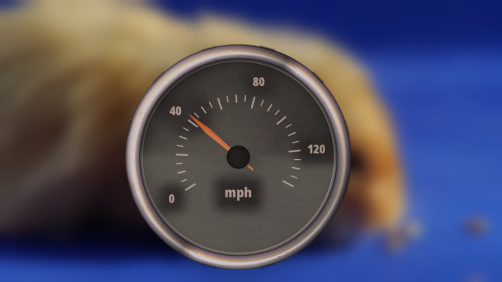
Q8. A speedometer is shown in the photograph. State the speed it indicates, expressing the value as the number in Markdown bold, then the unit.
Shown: **42.5** mph
